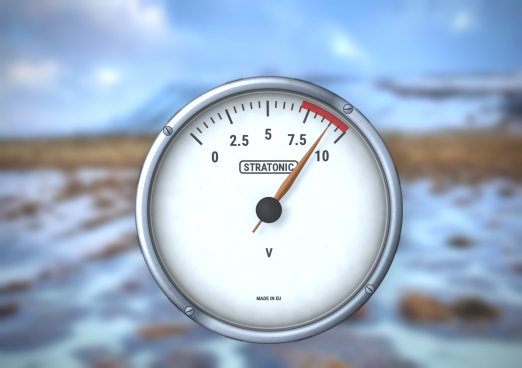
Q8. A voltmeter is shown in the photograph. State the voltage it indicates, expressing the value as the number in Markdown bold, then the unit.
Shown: **9** V
